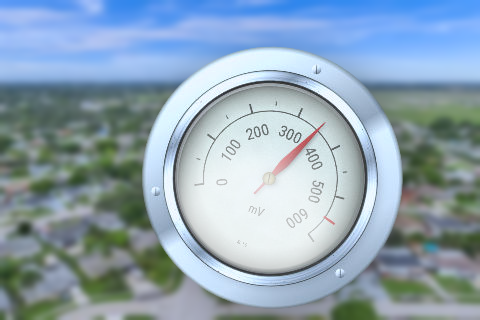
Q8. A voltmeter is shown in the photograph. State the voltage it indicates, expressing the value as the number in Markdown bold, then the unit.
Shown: **350** mV
